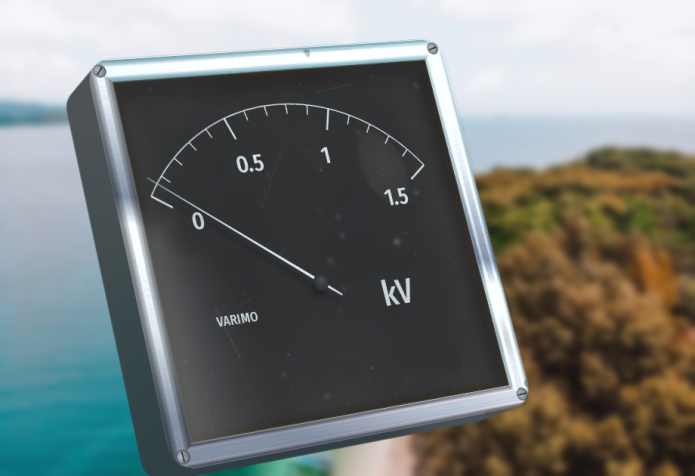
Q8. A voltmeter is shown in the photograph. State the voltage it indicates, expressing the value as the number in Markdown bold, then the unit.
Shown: **0.05** kV
